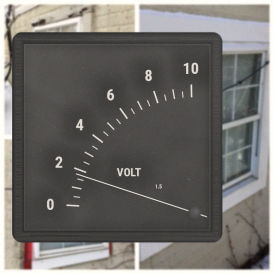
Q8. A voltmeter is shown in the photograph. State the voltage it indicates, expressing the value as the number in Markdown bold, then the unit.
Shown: **1.75** V
